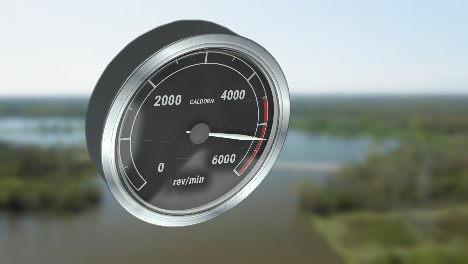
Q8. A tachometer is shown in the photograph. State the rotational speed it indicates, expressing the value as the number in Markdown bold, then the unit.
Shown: **5250** rpm
